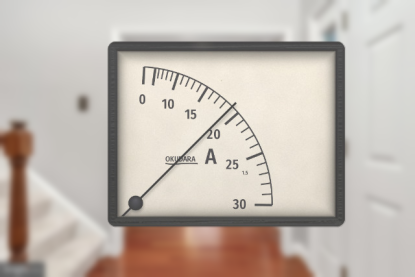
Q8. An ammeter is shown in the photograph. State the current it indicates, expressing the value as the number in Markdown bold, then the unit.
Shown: **19** A
